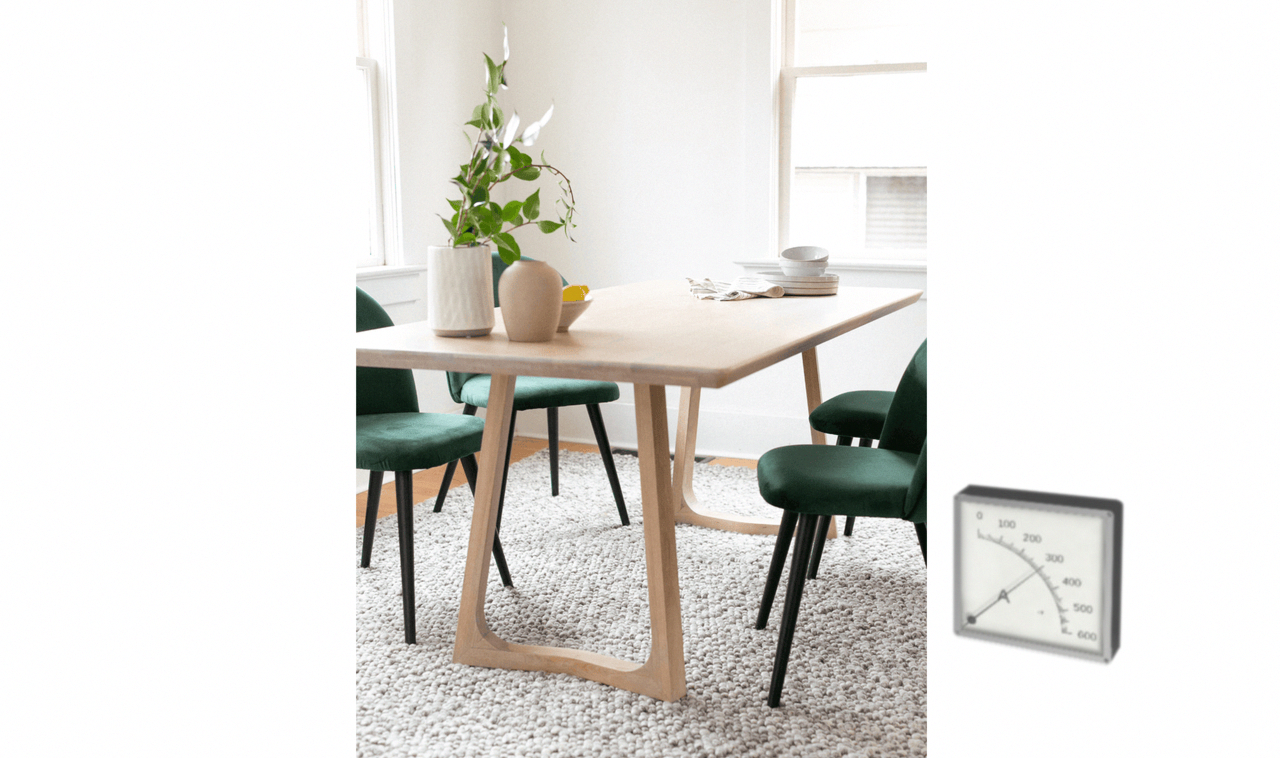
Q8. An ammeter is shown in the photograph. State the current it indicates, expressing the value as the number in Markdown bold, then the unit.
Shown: **300** A
